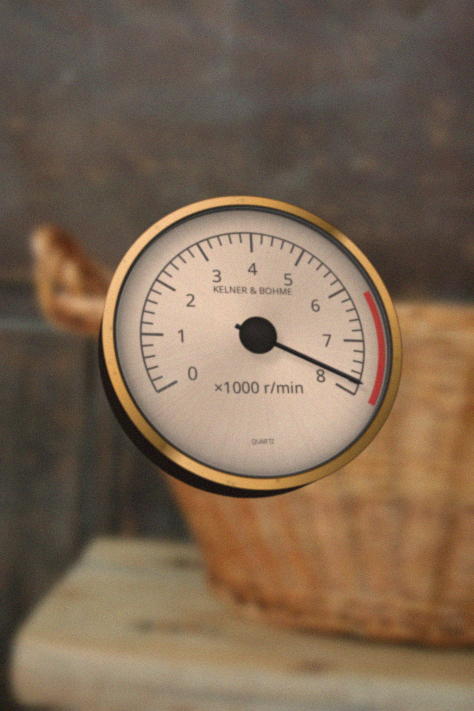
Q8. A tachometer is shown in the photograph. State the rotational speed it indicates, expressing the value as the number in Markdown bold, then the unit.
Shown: **7800** rpm
